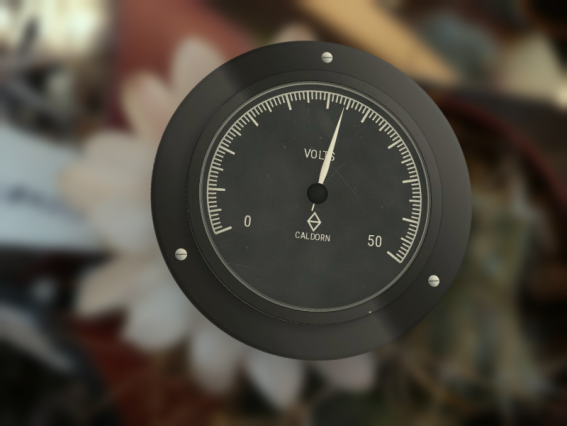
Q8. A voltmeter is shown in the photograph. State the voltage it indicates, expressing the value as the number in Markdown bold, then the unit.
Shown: **27** V
